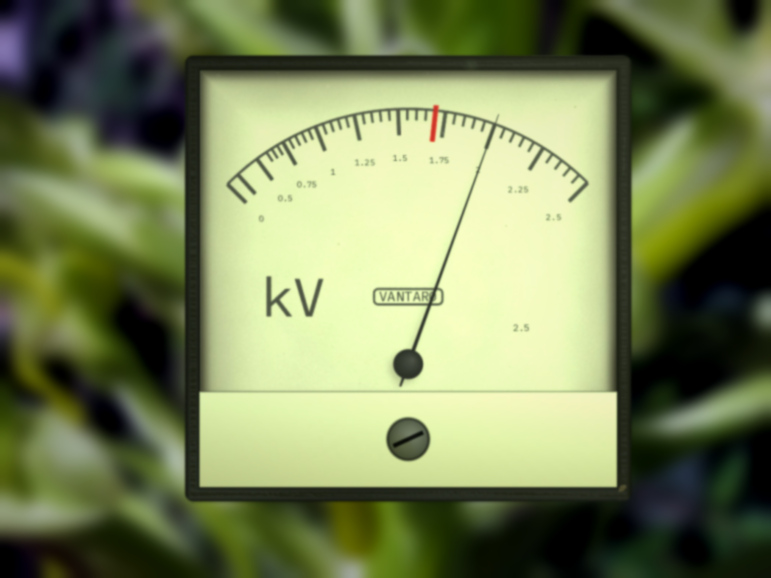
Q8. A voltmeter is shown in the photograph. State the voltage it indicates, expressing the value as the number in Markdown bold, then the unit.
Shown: **2** kV
